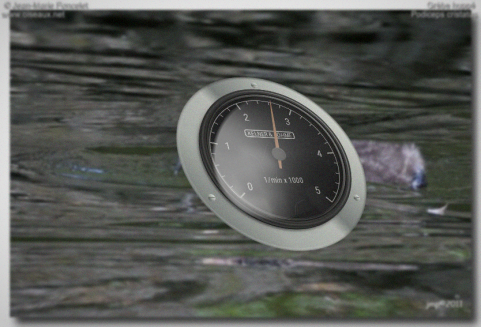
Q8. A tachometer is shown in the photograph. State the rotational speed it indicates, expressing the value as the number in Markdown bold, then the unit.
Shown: **2600** rpm
